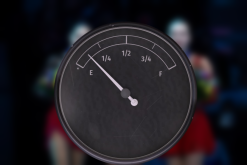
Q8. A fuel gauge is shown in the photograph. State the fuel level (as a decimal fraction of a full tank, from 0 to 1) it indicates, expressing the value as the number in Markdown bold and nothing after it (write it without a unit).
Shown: **0.125**
